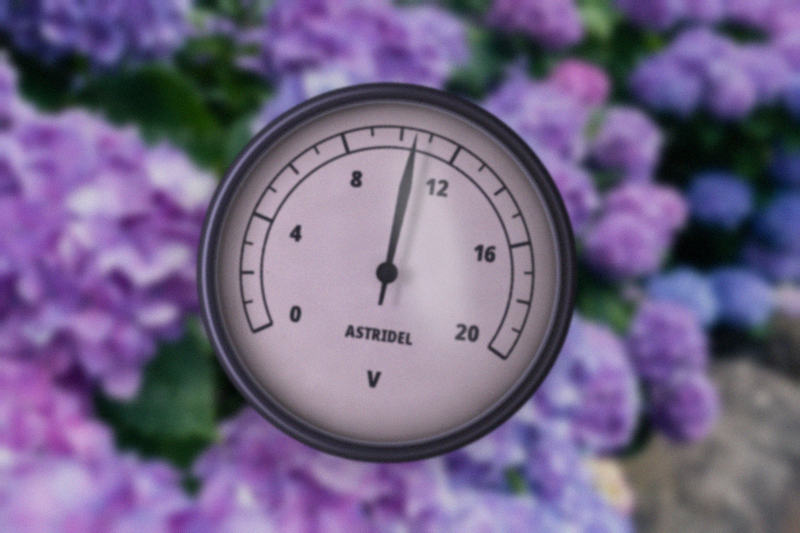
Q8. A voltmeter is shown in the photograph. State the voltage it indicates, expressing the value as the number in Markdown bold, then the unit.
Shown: **10.5** V
